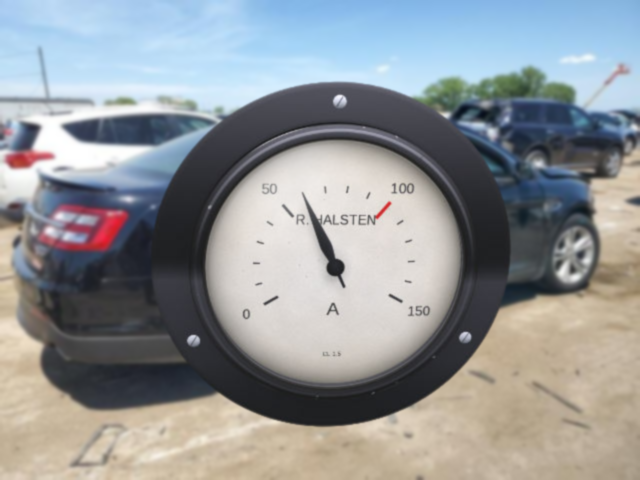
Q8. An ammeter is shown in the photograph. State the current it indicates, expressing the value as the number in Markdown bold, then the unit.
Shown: **60** A
